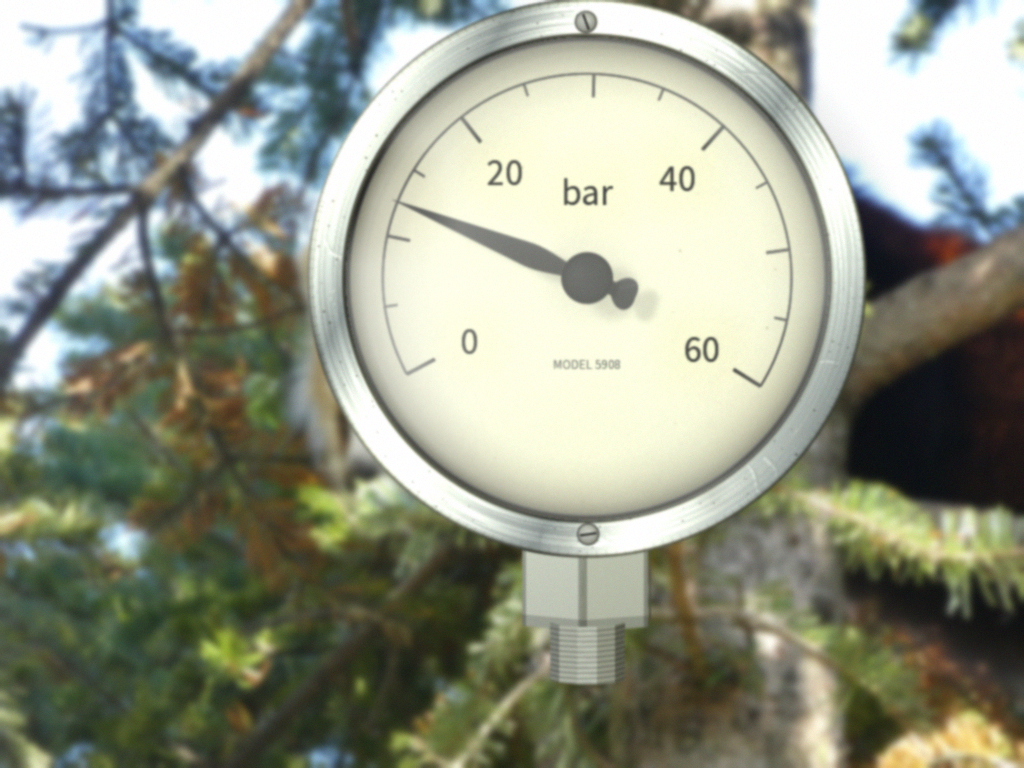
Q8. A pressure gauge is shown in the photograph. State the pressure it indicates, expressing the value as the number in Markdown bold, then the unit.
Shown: **12.5** bar
